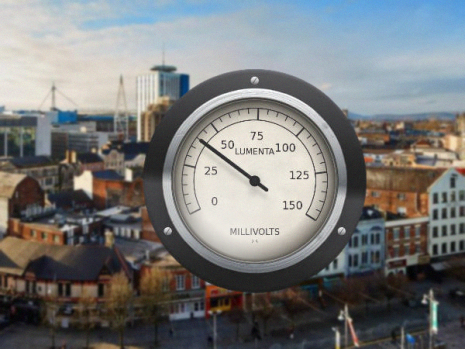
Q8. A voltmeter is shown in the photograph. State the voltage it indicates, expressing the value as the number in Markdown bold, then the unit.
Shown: **40** mV
